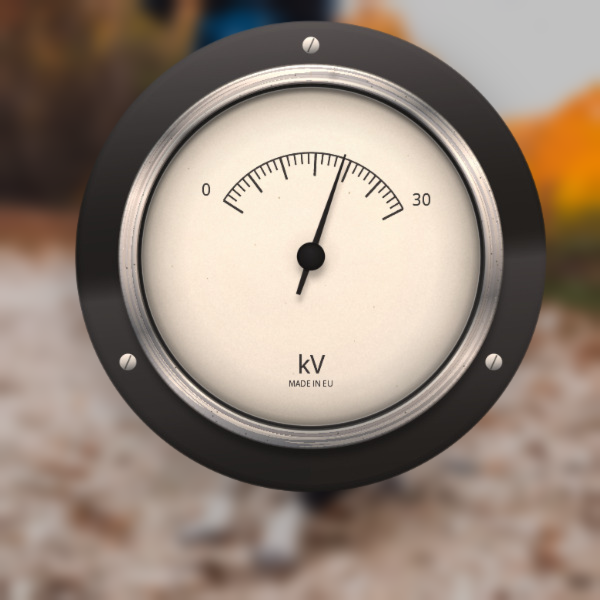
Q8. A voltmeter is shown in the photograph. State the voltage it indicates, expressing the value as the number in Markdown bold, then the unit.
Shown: **19** kV
